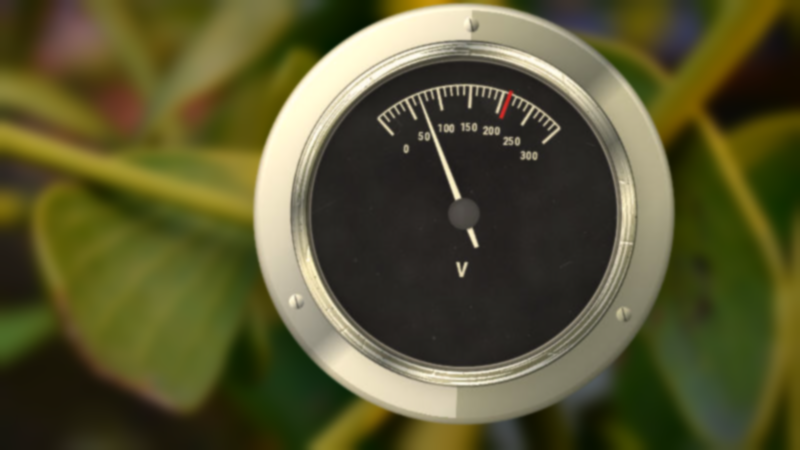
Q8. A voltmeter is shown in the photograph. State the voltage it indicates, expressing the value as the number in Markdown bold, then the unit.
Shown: **70** V
